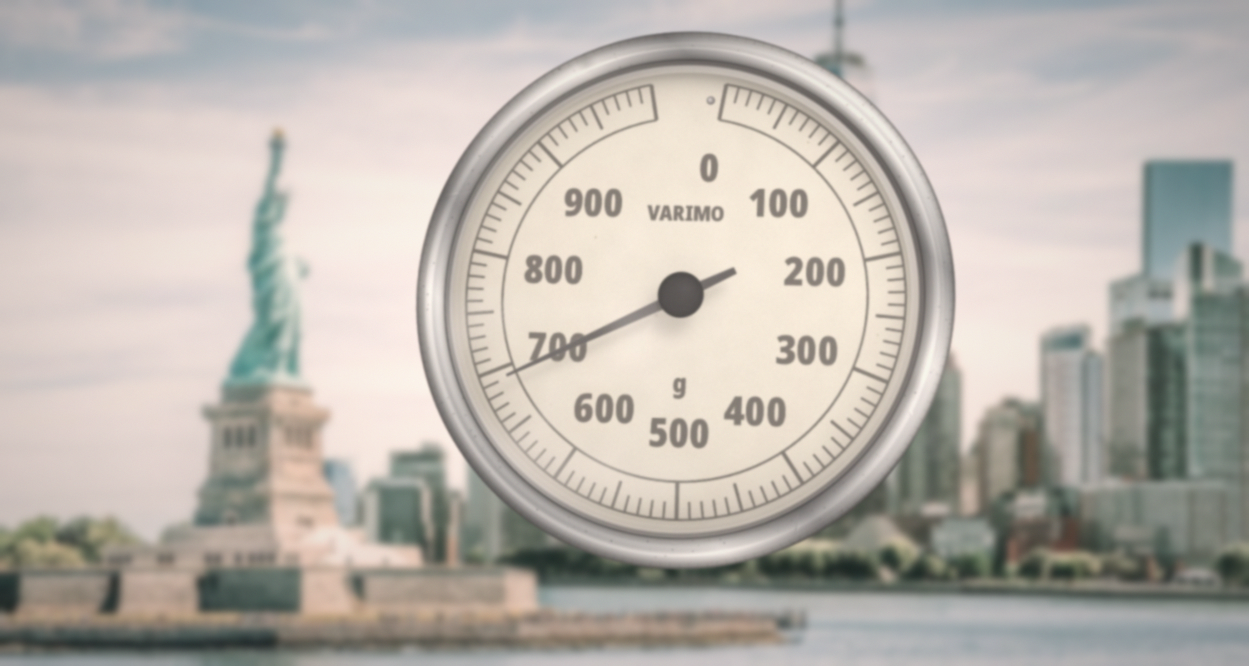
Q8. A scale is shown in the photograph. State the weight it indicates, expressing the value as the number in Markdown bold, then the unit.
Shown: **690** g
